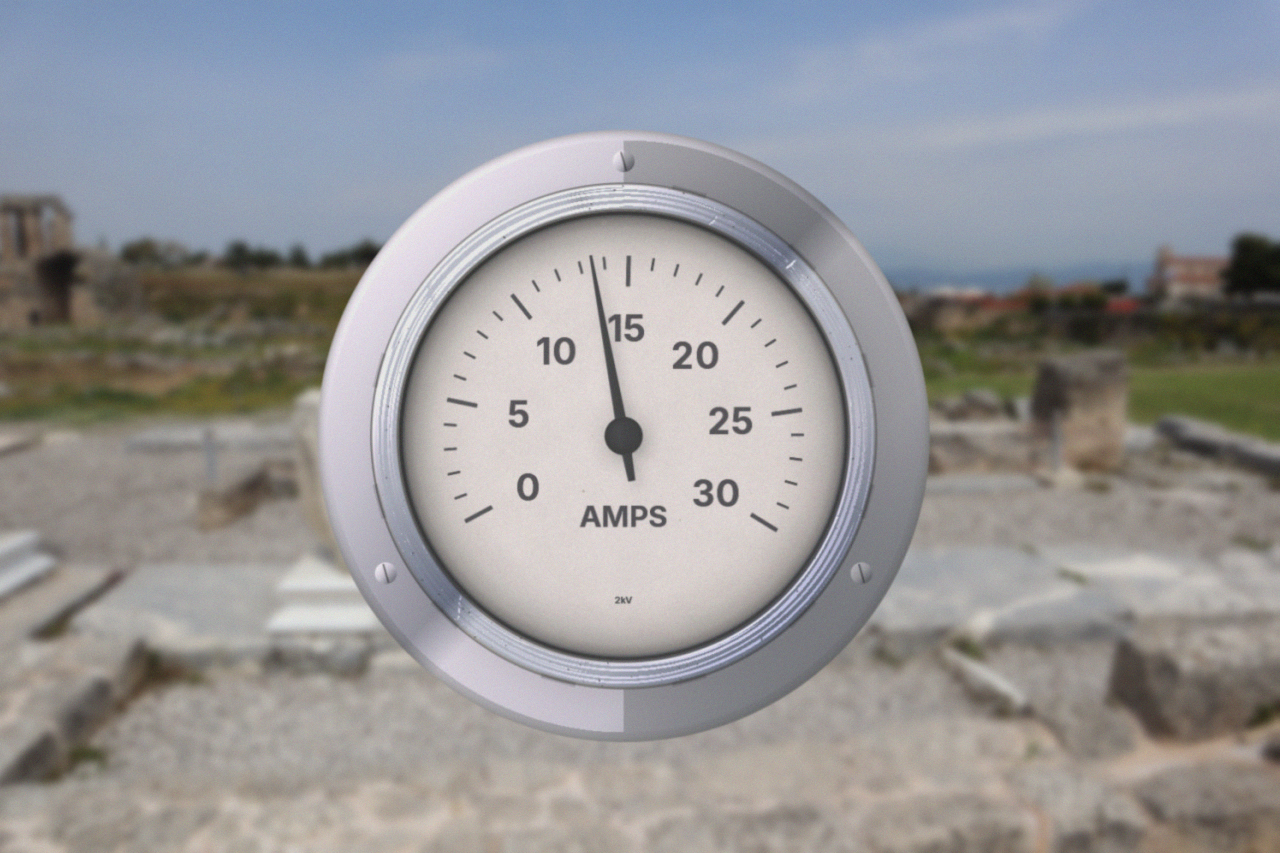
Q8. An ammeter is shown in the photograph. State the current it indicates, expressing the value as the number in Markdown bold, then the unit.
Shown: **13.5** A
